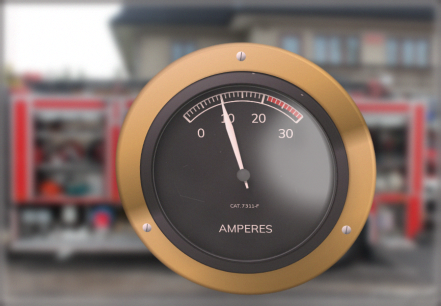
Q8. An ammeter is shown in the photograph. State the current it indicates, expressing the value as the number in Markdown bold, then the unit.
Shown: **10** A
